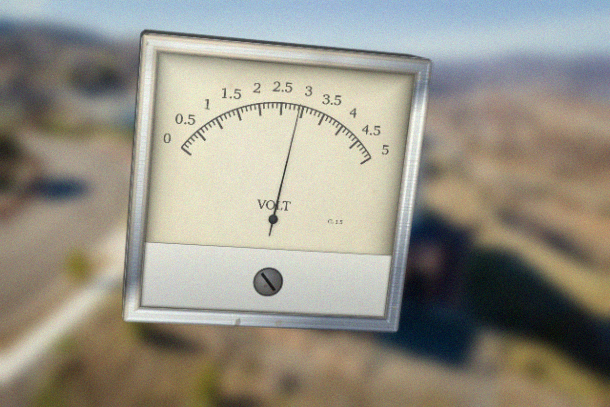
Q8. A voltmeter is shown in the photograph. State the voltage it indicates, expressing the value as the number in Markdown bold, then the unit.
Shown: **2.9** V
